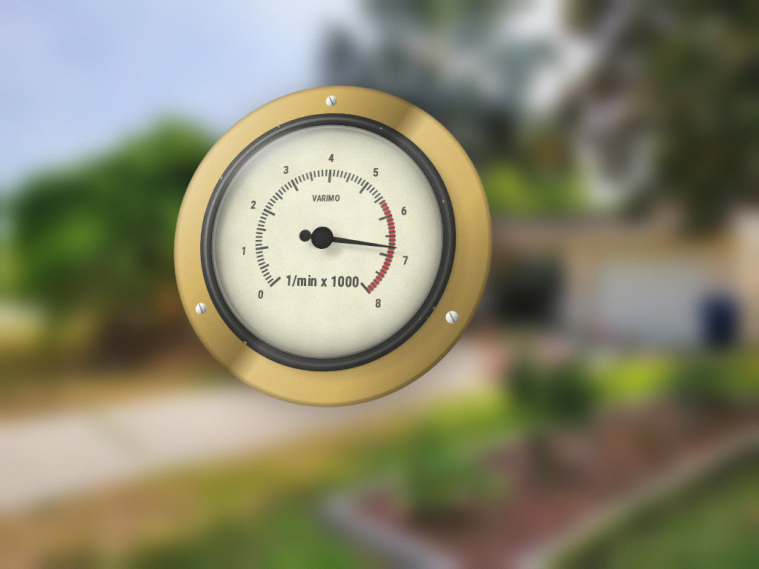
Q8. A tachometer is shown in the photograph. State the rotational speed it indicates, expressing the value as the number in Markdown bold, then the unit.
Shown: **6800** rpm
